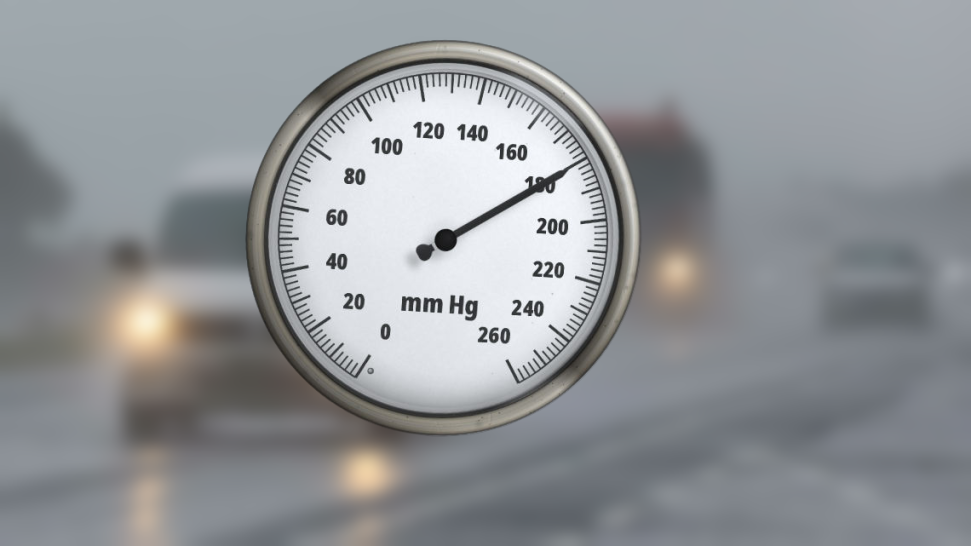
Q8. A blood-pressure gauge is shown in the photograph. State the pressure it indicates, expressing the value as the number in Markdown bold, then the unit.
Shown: **180** mmHg
